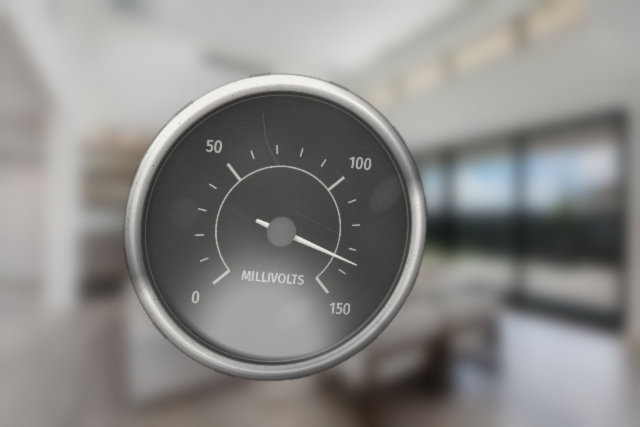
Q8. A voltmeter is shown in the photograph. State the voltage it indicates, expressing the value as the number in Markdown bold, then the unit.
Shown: **135** mV
